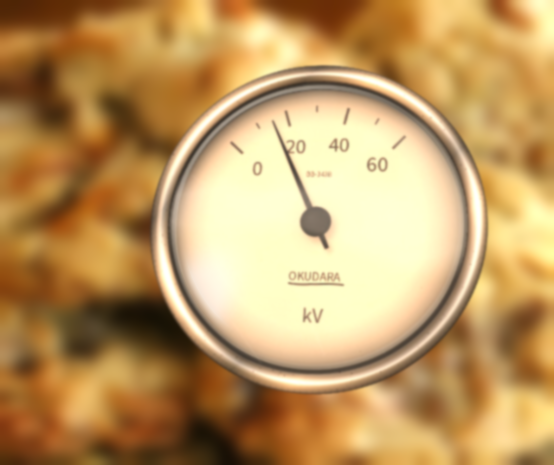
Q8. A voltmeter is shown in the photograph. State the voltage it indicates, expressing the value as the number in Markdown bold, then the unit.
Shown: **15** kV
